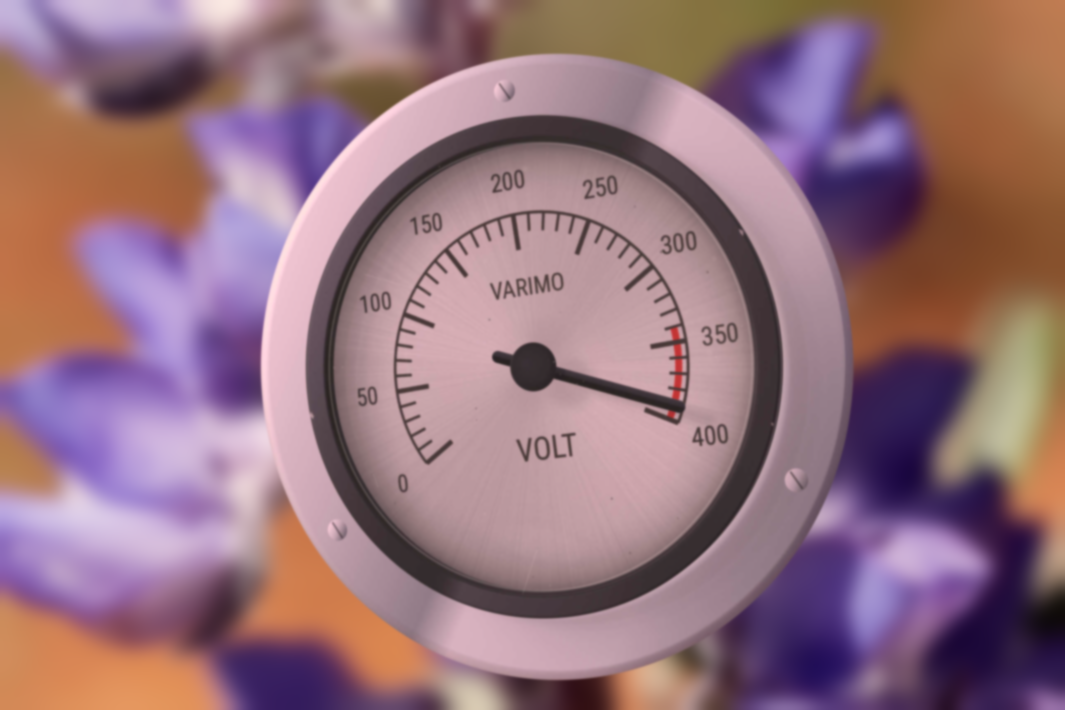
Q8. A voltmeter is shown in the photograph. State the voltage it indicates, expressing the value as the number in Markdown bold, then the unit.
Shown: **390** V
